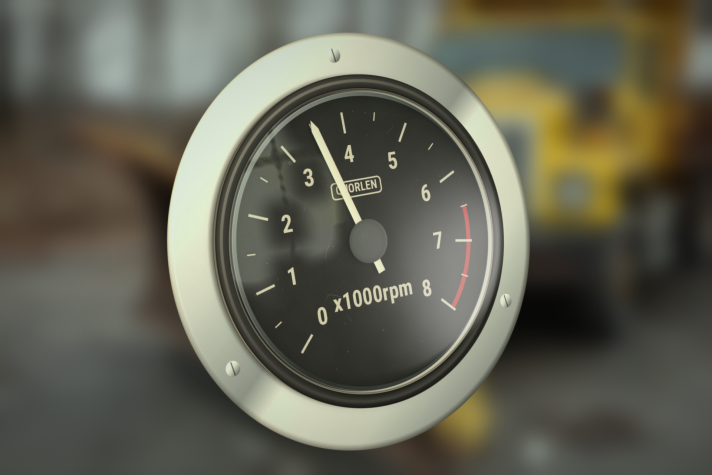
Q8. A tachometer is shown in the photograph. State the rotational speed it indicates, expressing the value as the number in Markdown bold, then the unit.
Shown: **3500** rpm
